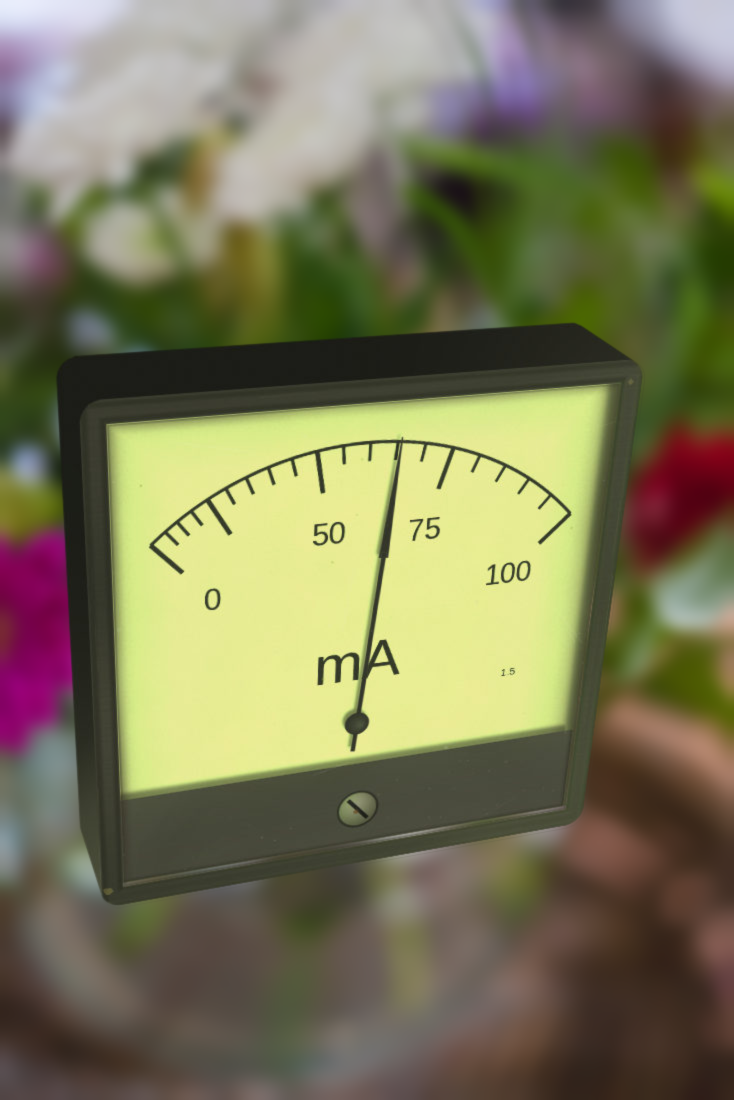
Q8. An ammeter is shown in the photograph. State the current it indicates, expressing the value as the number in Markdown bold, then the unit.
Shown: **65** mA
